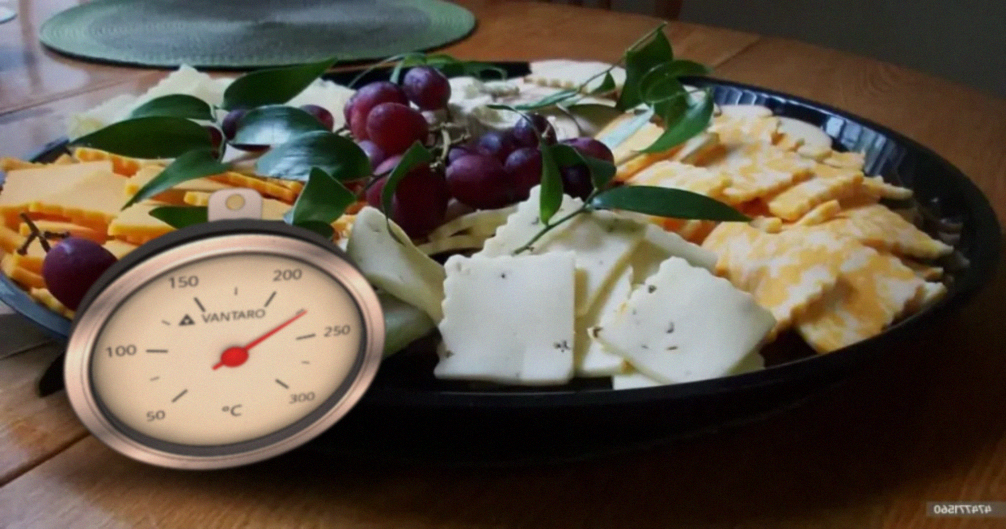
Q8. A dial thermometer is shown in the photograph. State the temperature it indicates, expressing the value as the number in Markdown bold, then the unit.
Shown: **225** °C
